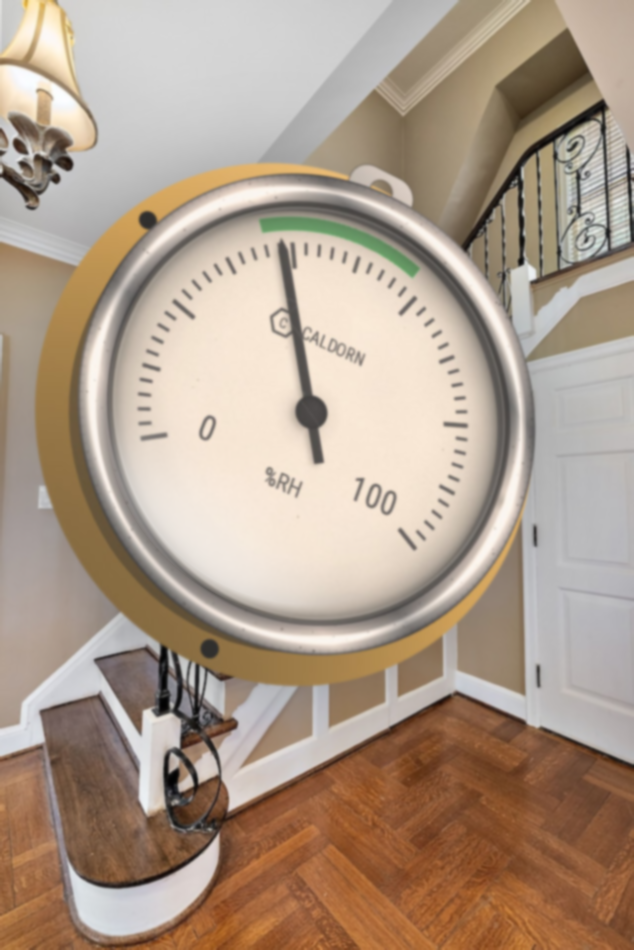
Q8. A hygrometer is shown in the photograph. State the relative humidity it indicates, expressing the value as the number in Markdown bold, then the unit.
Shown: **38** %
